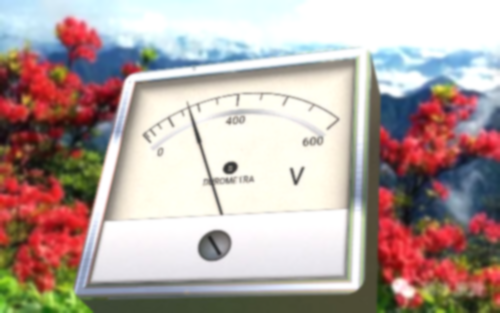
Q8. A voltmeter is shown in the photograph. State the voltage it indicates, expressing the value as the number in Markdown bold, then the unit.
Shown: **275** V
